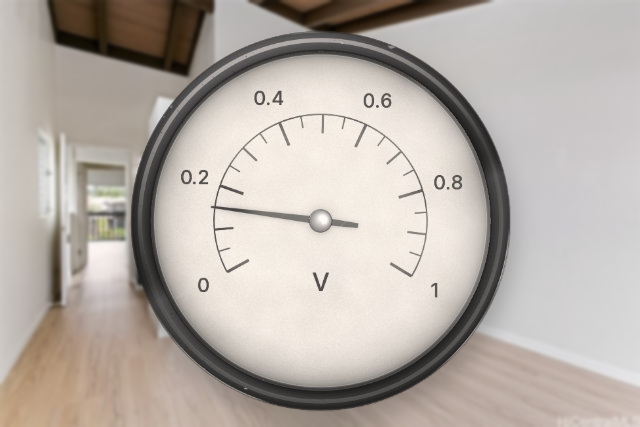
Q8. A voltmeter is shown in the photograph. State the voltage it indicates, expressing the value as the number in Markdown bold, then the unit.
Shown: **0.15** V
